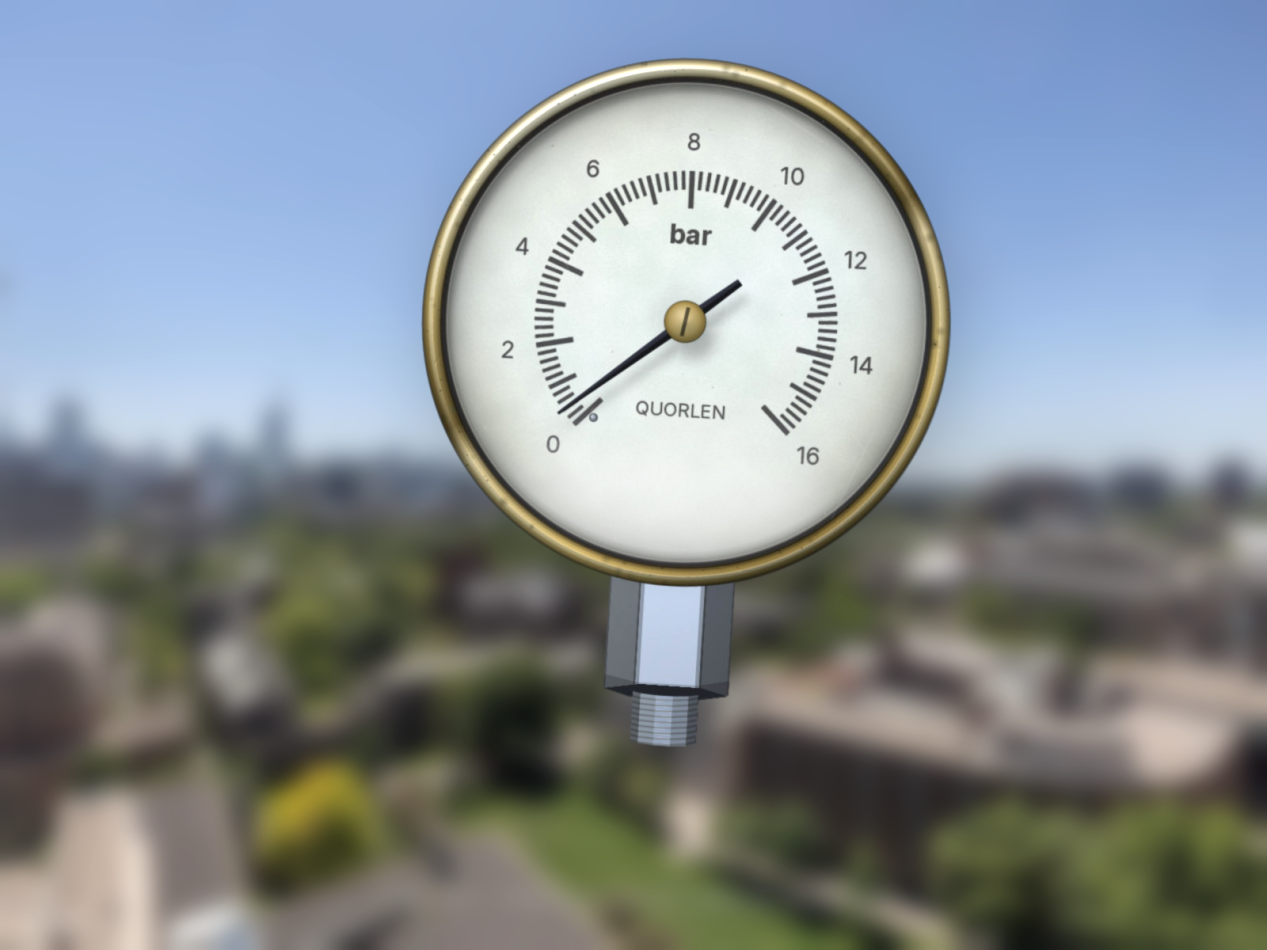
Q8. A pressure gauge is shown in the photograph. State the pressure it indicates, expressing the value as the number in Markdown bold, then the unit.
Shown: **0.4** bar
